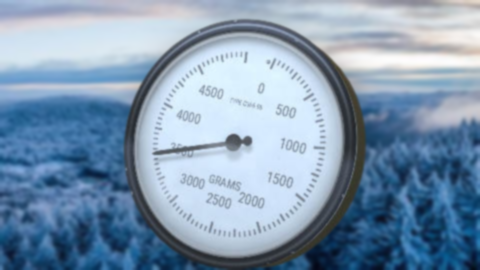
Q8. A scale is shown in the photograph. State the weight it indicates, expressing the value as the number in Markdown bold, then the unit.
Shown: **3500** g
